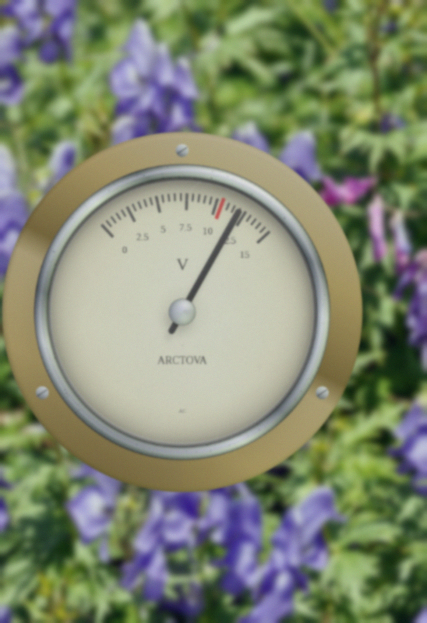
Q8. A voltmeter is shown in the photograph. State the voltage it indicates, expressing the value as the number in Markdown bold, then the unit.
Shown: **12** V
